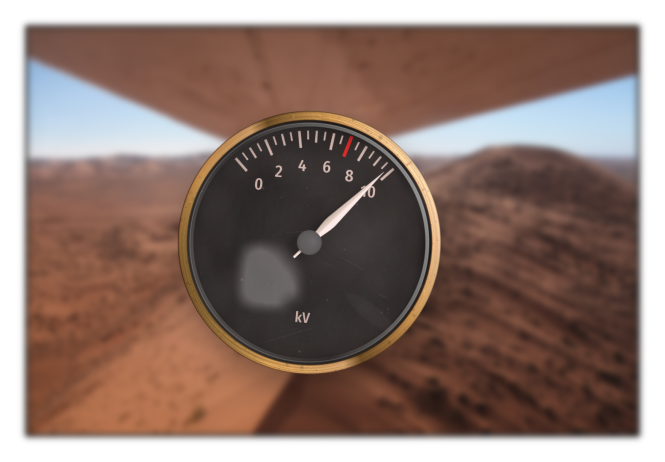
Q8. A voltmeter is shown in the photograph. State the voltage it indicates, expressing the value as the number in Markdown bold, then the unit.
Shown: **9.75** kV
